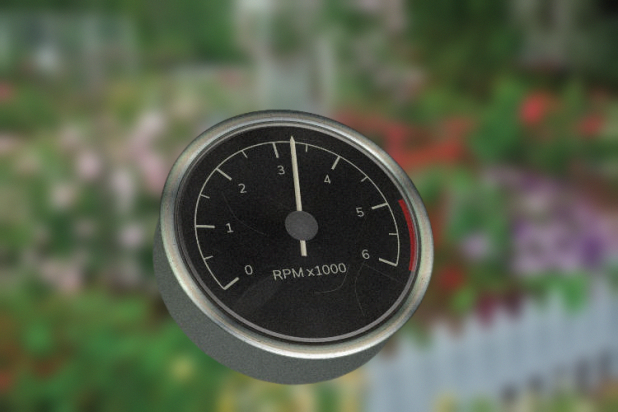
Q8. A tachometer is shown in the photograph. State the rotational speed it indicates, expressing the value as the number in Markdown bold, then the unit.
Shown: **3250** rpm
